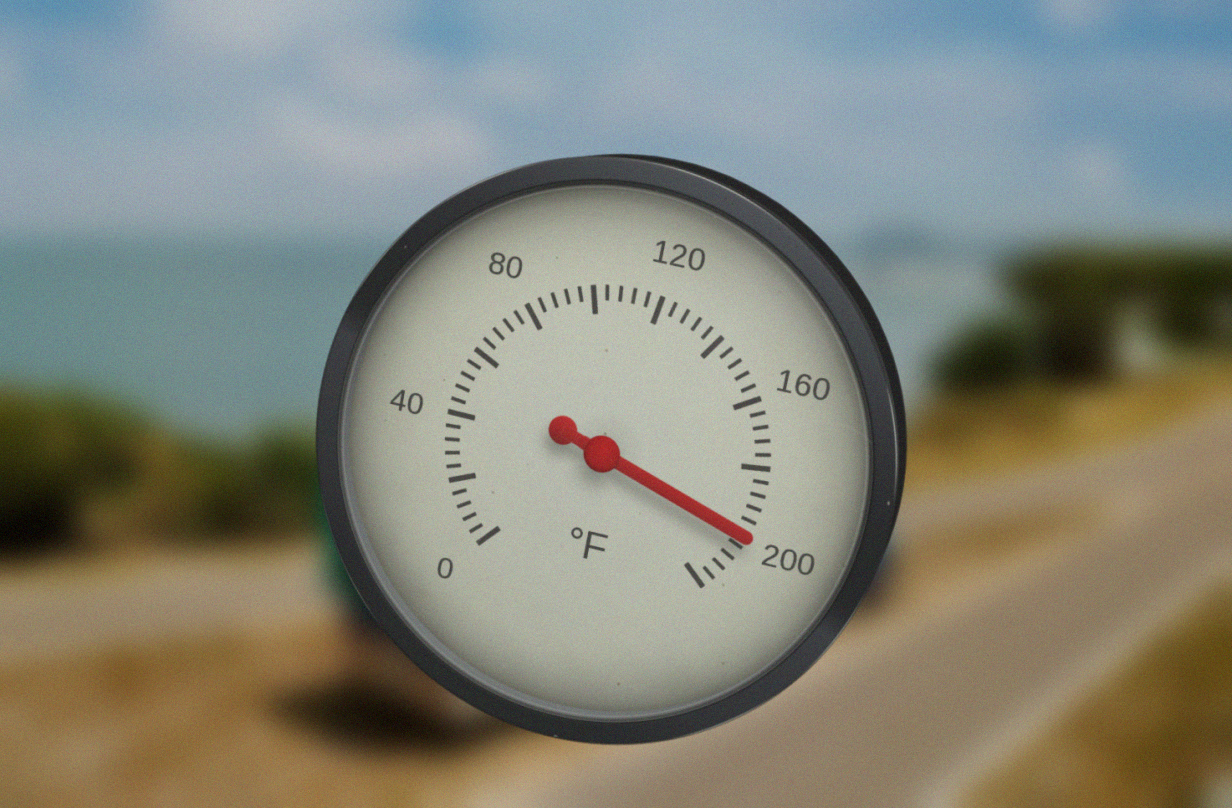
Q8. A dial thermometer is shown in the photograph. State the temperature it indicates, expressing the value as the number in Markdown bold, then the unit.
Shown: **200** °F
